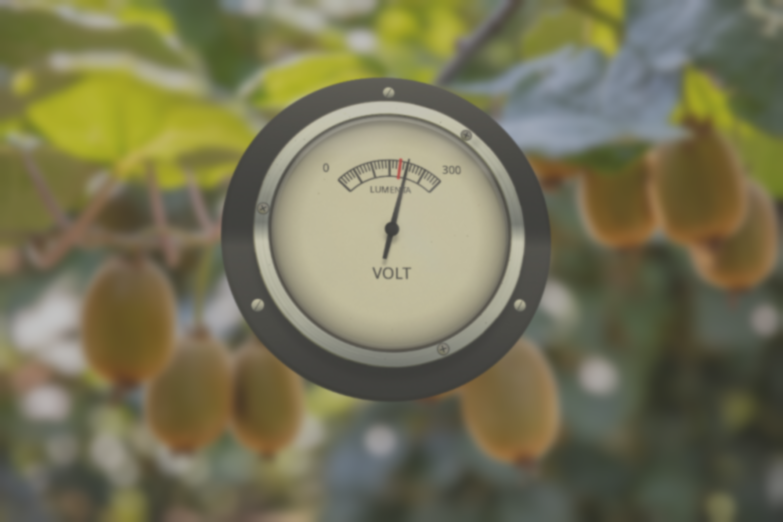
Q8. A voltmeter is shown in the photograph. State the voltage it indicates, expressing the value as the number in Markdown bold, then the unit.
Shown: **200** V
